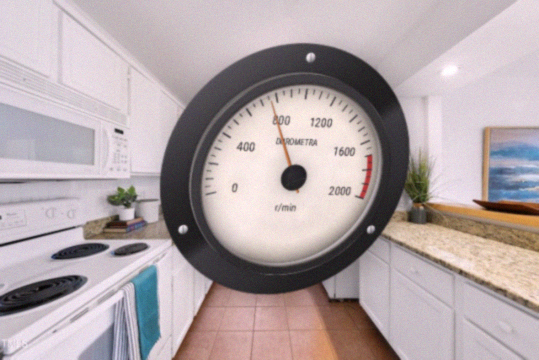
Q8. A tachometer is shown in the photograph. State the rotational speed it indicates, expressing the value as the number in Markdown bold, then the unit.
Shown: **750** rpm
